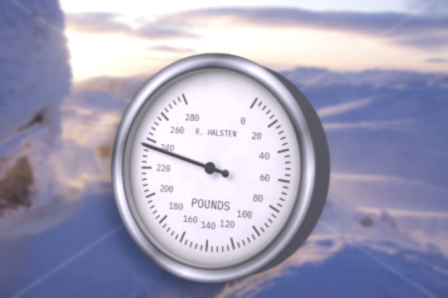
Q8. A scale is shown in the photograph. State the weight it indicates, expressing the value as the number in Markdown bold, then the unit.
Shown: **236** lb
